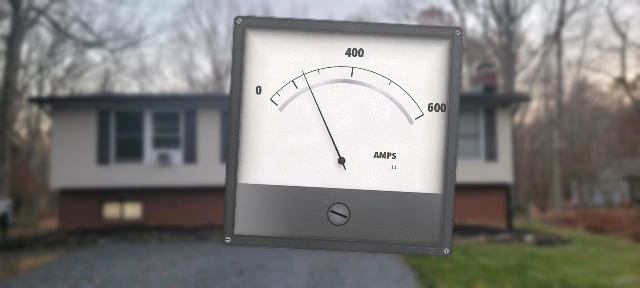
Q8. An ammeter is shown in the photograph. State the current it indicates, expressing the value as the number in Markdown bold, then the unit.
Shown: **250** A
